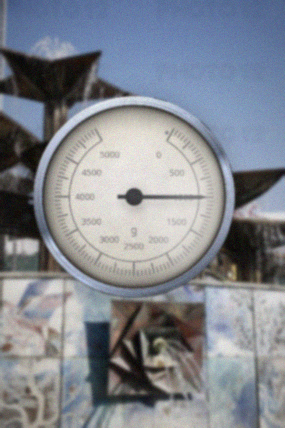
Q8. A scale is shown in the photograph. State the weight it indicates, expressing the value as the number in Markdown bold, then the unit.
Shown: **1000** g
